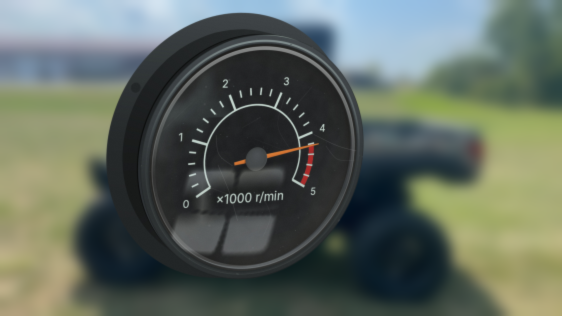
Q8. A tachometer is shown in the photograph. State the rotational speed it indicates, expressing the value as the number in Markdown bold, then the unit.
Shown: **4200** rpm
